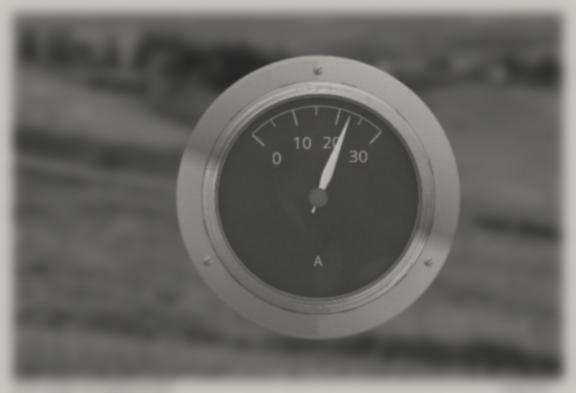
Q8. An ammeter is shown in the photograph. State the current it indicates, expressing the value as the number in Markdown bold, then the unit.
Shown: **22.5** A
